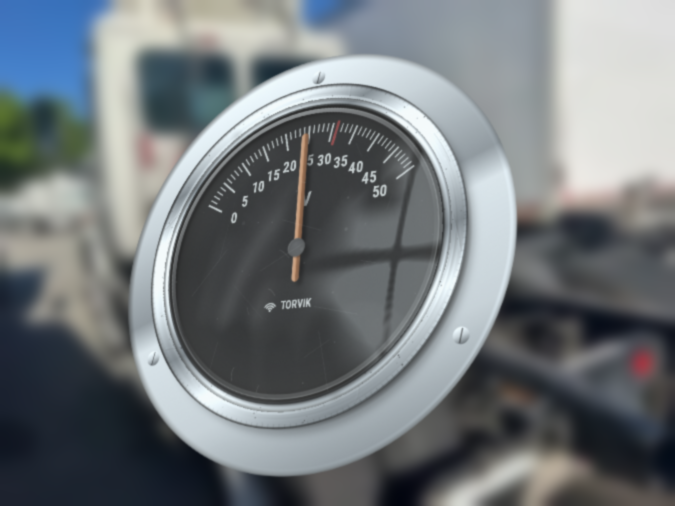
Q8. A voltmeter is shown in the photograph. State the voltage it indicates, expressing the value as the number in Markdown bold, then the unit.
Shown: **25** V
